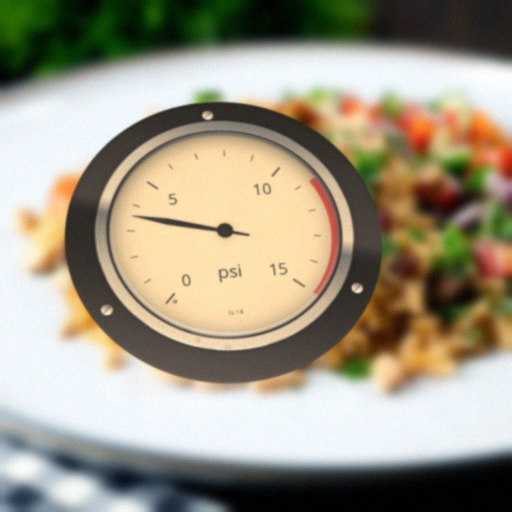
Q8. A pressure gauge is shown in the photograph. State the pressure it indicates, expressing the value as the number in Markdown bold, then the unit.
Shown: **3.5** psi
